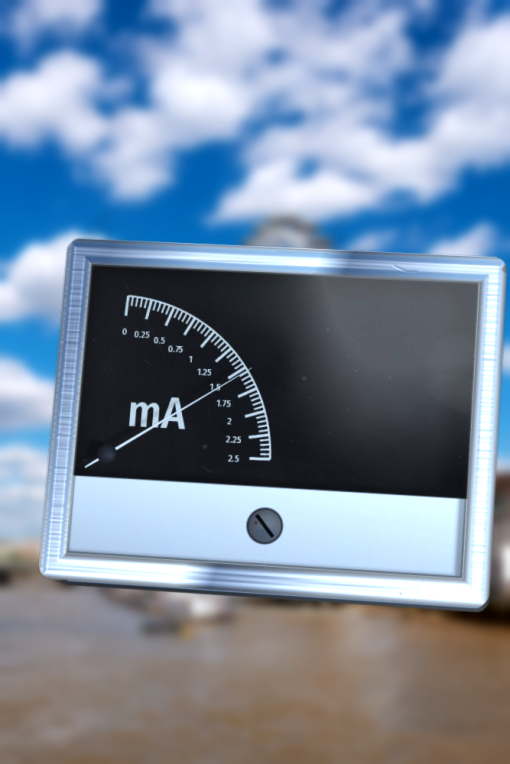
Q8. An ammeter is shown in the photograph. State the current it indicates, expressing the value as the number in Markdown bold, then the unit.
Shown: **1.55** mA
